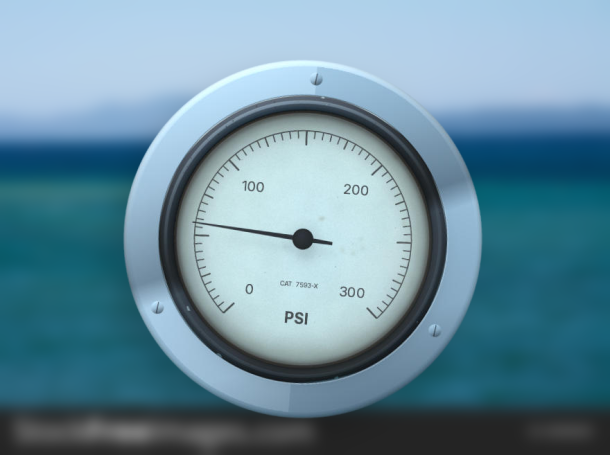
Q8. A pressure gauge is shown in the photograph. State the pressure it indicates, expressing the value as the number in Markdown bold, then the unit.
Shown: **57.5** psi
